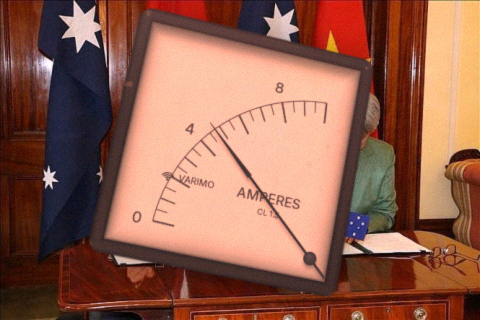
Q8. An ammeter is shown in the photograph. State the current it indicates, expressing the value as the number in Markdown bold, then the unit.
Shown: **4.75** A
